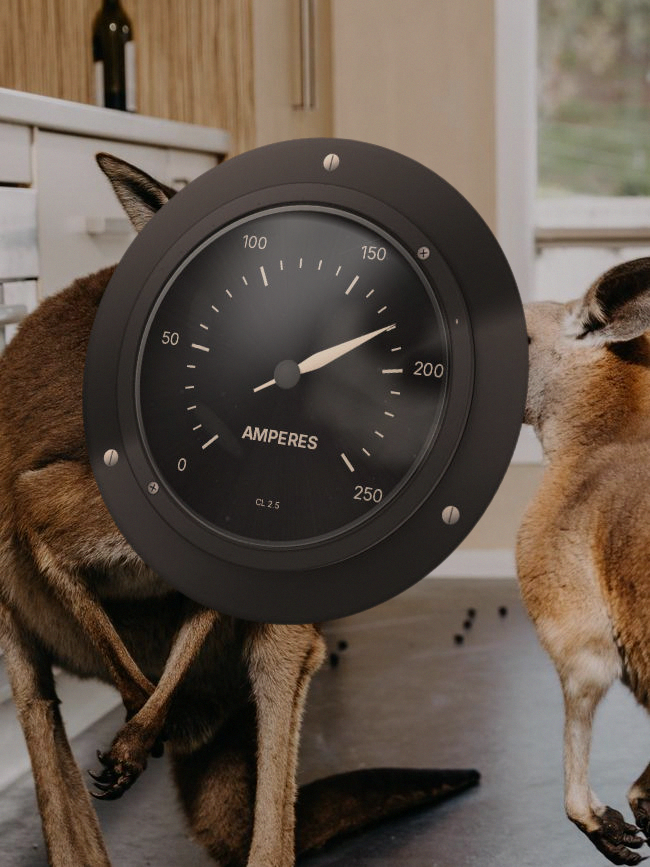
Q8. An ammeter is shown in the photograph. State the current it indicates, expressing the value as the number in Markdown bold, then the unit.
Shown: **180** A
